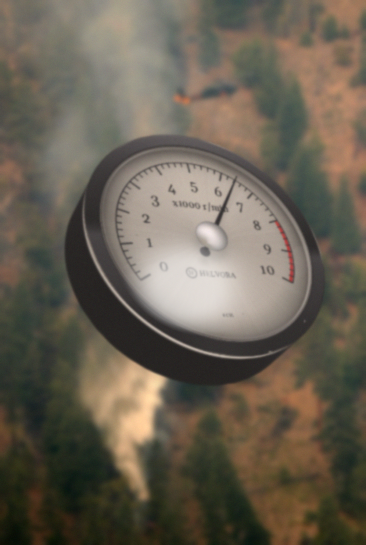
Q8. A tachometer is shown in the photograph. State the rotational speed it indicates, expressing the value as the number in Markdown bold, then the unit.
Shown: **6400** rpm
